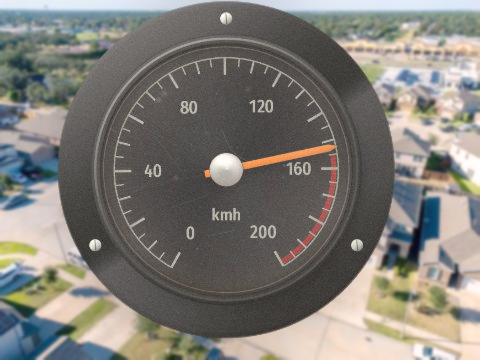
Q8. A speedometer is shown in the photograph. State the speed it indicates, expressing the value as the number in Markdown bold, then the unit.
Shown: **152.5** km/h
